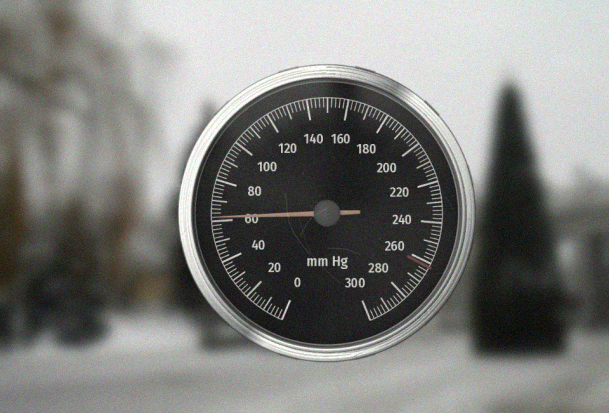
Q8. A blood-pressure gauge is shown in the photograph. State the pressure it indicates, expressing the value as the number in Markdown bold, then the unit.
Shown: **62** mmHg
